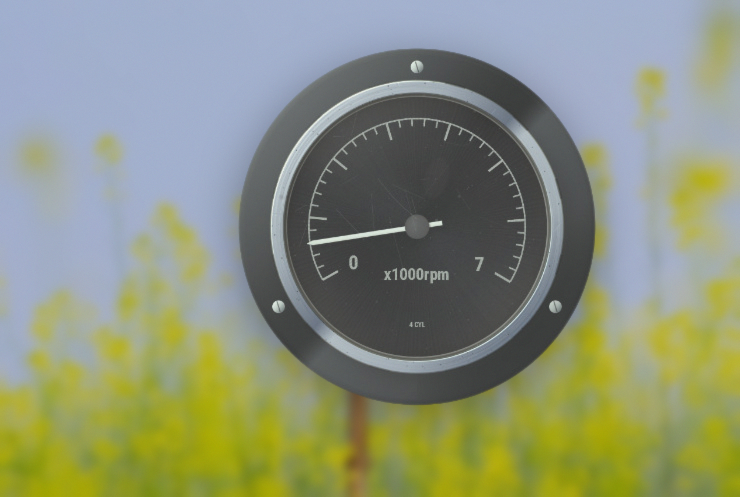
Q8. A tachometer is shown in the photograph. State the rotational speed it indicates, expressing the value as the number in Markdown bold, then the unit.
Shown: **600** rpm
